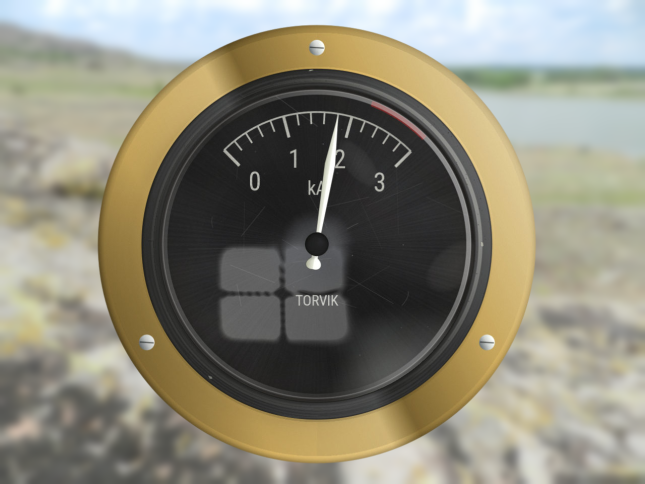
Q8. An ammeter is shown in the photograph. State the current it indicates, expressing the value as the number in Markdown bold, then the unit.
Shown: **1.8** kA
